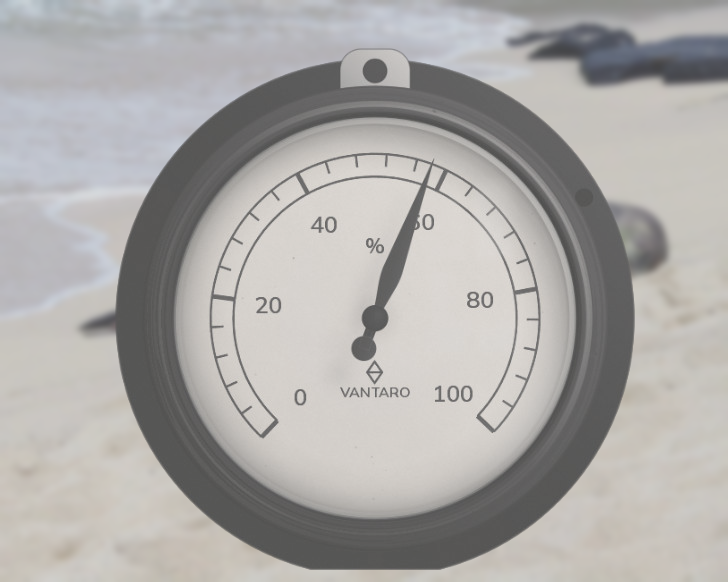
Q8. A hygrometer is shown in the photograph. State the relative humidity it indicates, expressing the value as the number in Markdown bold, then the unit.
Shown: **58** %
